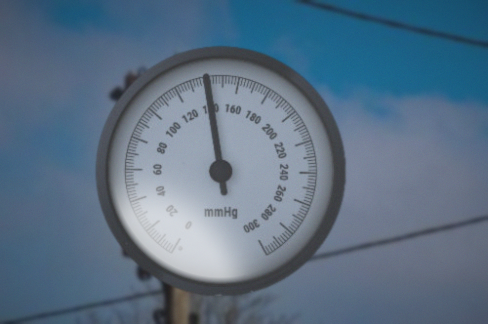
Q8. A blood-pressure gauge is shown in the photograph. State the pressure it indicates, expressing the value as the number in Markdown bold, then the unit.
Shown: **140** mmHg
